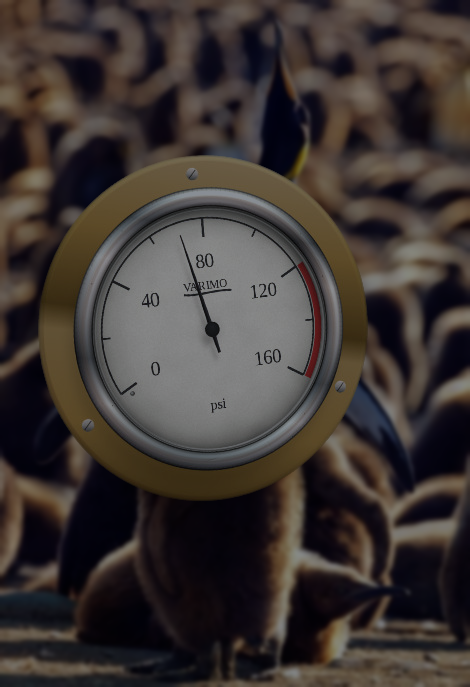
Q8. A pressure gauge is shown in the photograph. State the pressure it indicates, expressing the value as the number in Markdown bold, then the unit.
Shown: **70** psi
